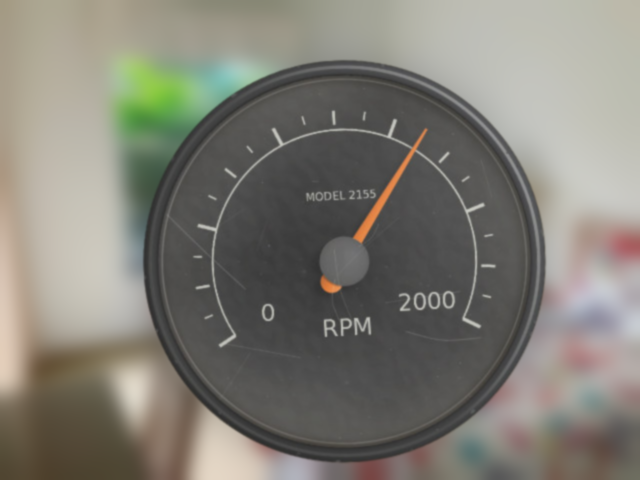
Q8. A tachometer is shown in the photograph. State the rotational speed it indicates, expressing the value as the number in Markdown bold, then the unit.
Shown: **1300** rpm
